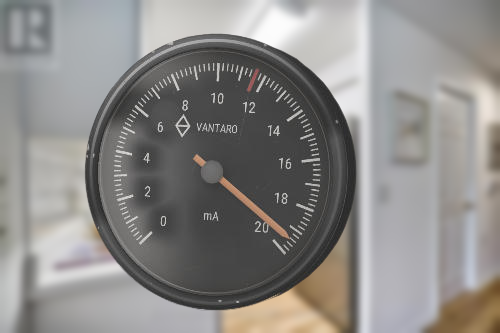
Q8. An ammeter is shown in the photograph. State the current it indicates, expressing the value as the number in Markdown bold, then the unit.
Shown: **19.4** mA
